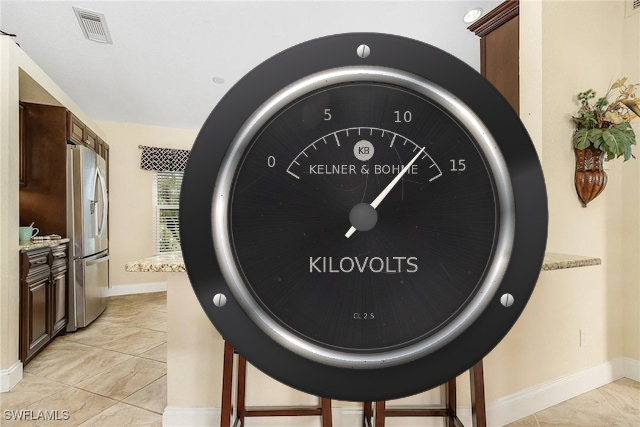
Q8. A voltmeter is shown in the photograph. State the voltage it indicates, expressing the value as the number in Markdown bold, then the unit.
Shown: **12.5** kV
